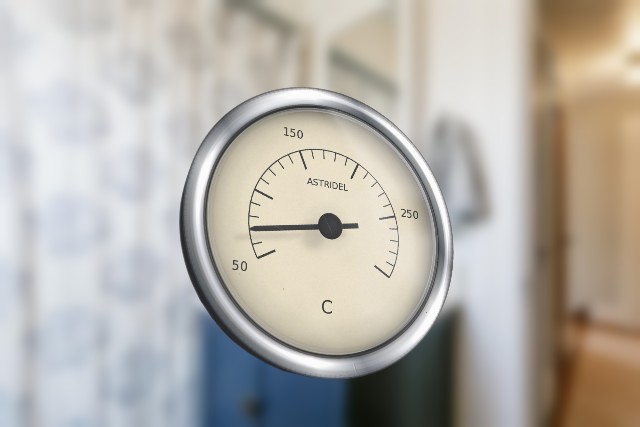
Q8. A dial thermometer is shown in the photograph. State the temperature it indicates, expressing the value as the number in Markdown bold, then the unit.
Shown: **70** °C
